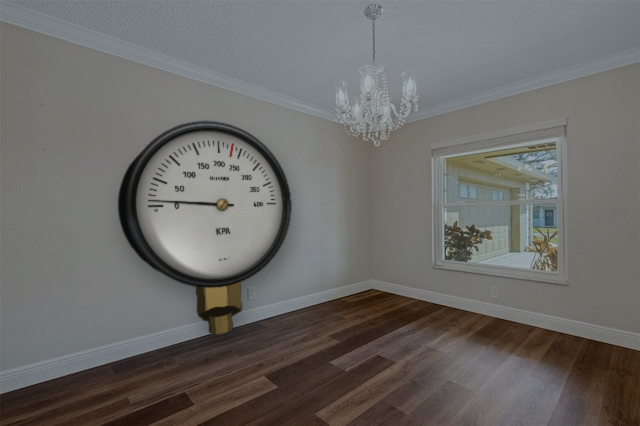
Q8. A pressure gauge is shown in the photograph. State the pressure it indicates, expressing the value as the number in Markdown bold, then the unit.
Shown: **10** kPa
